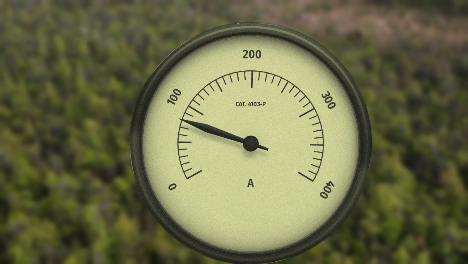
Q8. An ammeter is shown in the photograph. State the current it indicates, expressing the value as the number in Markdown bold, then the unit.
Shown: **80** A
